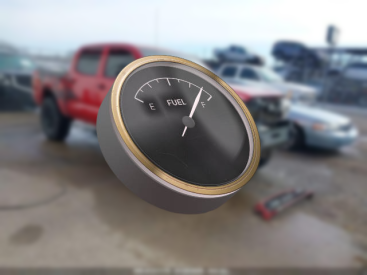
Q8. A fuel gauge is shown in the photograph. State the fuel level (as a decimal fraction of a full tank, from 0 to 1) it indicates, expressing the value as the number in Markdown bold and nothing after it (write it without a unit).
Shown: **0.875**
